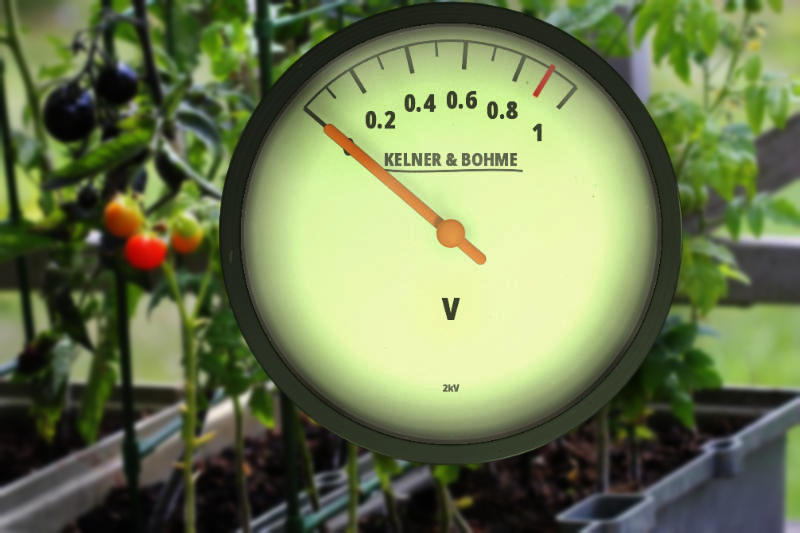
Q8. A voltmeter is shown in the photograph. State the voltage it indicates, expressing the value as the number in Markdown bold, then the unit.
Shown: **0** V
